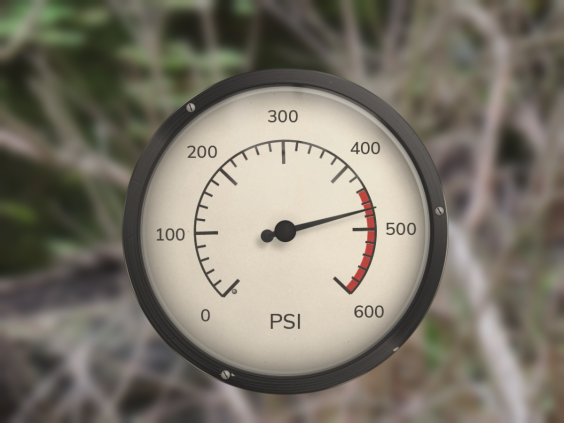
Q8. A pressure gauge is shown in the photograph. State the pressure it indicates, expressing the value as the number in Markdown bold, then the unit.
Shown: **470** psi
